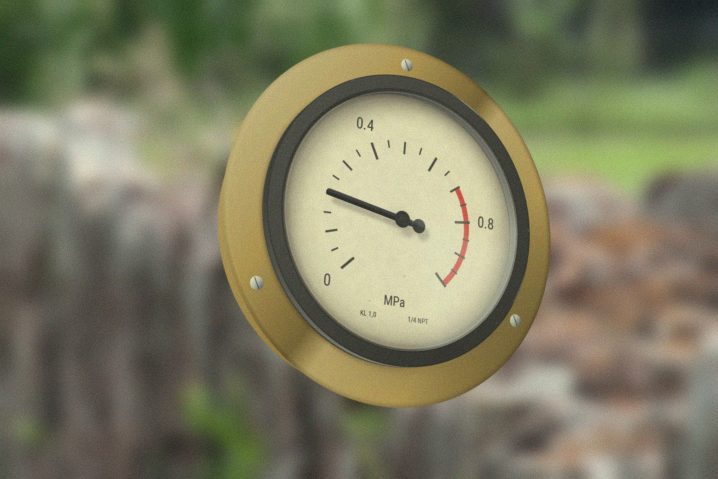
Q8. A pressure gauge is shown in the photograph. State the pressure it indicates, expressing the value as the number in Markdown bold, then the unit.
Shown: **0.2** MPa
